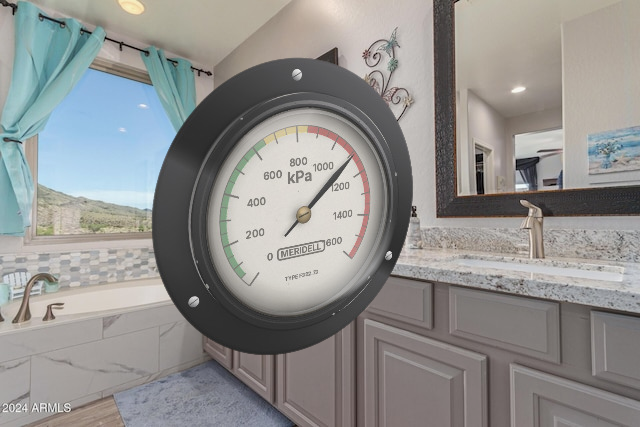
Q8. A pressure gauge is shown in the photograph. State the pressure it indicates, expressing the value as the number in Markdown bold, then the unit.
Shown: **1100** kPa
